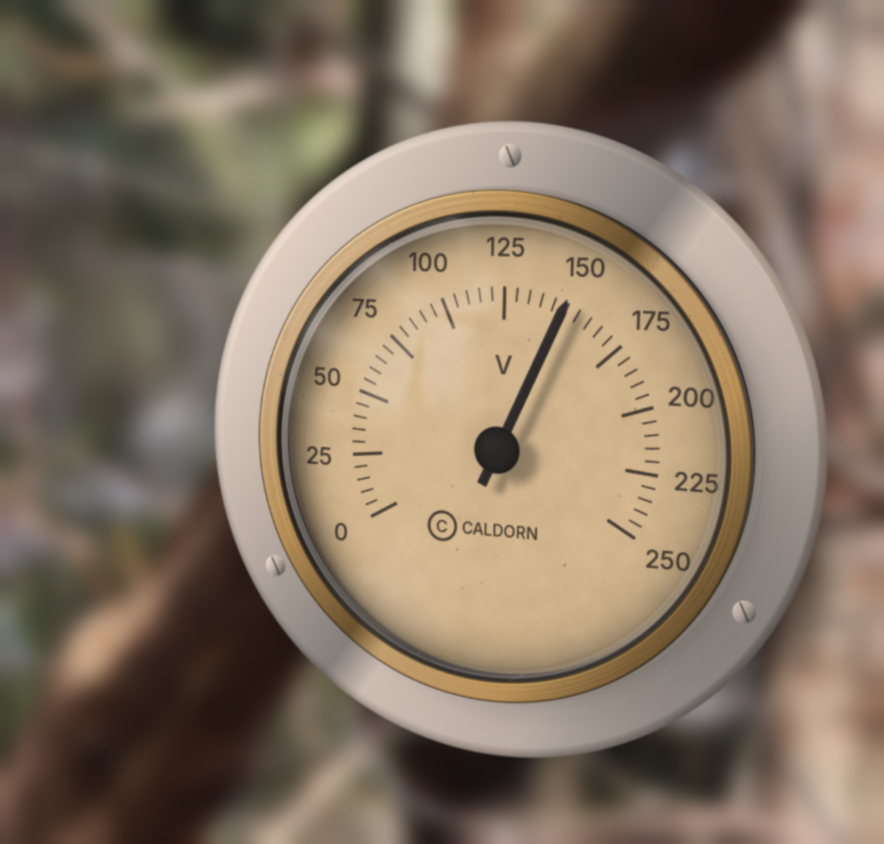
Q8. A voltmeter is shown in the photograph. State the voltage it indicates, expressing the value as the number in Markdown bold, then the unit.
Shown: **150** V
